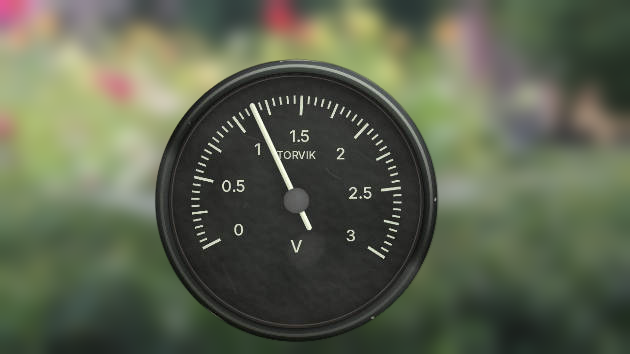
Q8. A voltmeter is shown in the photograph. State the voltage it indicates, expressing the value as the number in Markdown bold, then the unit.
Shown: **1.15** V
